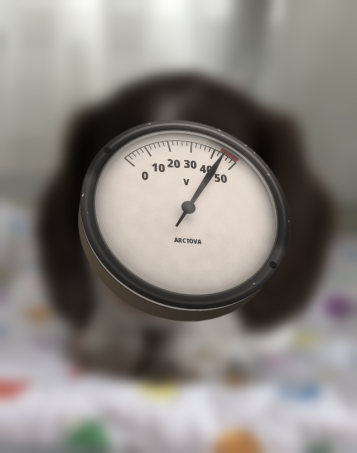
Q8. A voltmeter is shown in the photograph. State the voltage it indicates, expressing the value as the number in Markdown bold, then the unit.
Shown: **44** V
